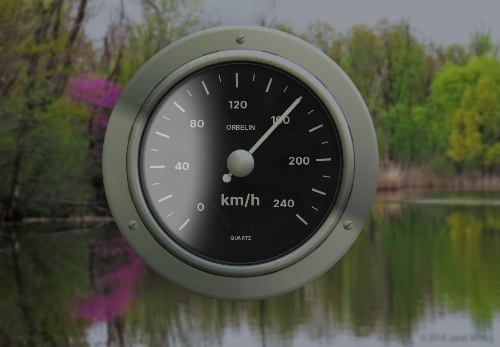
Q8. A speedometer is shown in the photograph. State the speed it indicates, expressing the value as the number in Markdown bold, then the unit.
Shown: **160** km/h
